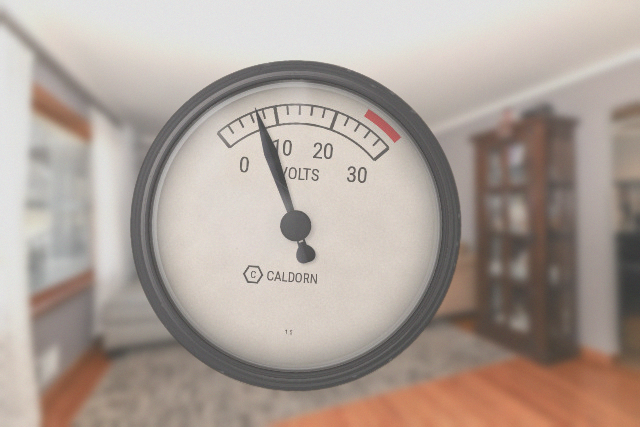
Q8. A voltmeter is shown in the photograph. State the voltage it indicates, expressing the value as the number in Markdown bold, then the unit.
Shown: **7** V
